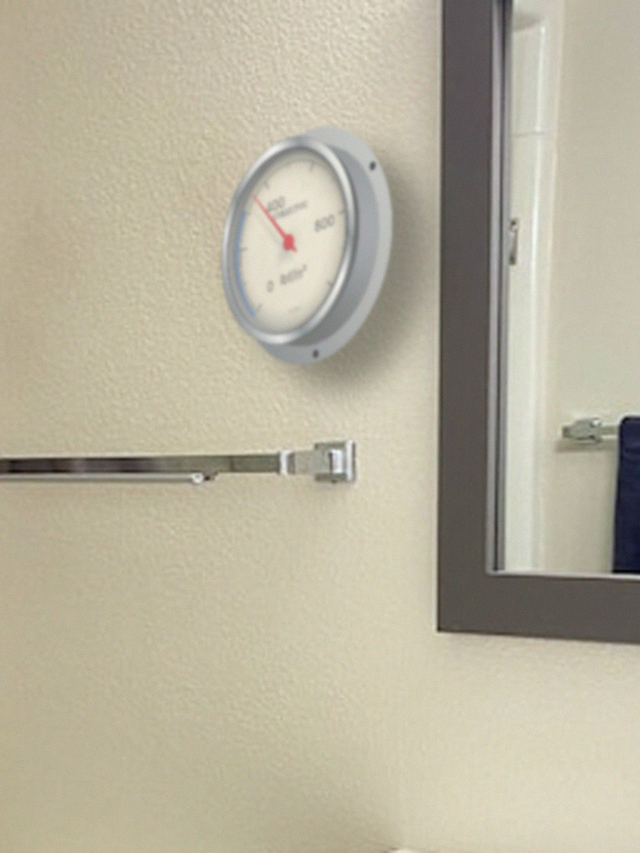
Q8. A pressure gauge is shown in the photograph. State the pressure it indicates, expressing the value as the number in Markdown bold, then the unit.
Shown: **350** psi
